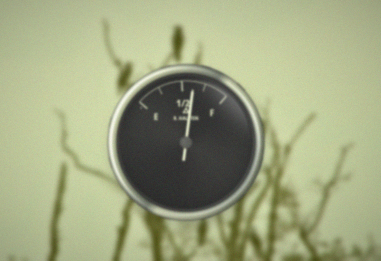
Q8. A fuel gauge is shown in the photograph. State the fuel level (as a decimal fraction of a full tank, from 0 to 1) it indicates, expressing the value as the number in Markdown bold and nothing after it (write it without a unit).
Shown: **0.625**
